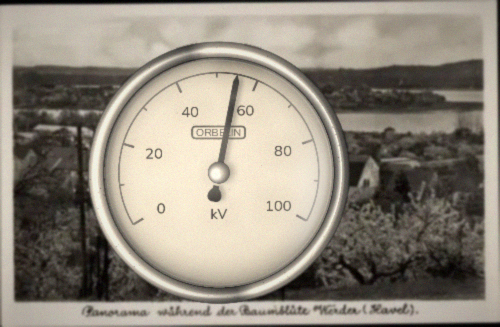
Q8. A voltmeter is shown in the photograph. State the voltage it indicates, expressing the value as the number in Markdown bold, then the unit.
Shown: **55** kV
